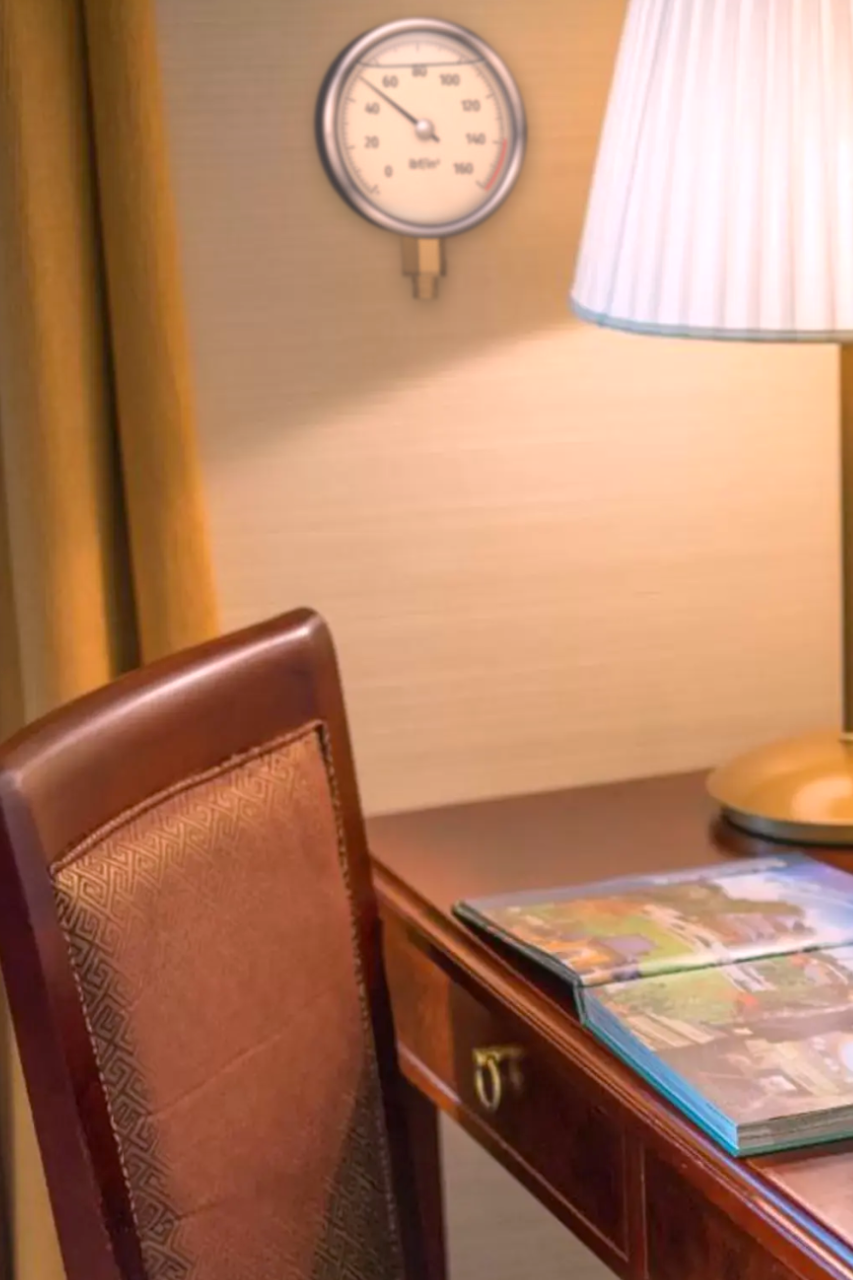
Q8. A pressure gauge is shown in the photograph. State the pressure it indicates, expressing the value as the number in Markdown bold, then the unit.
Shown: **50** psi
